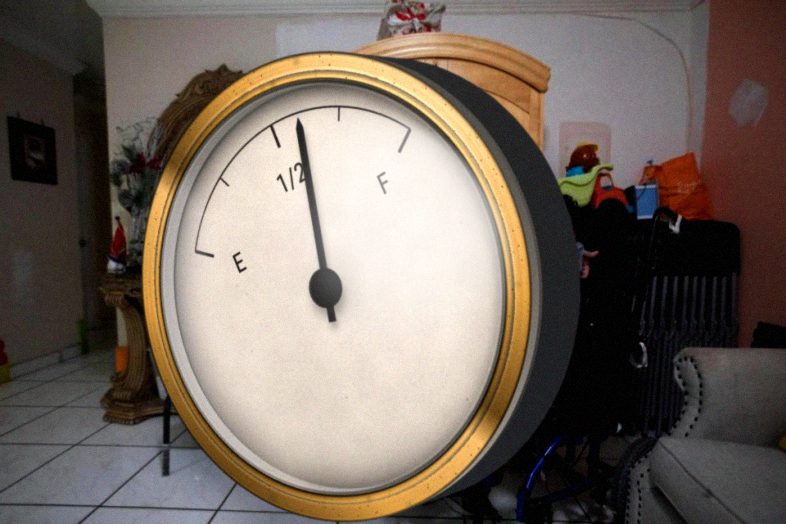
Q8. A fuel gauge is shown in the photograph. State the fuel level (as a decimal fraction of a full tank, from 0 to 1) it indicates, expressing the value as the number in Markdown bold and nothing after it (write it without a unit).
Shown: **0.625**
